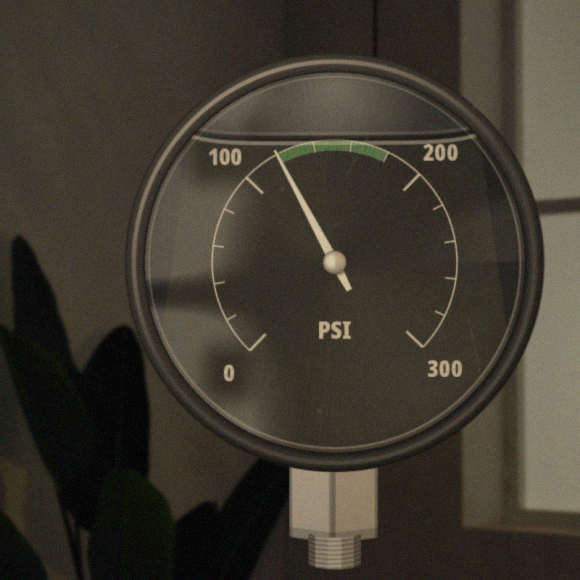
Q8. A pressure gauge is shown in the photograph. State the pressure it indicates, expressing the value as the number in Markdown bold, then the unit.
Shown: **120** psi
